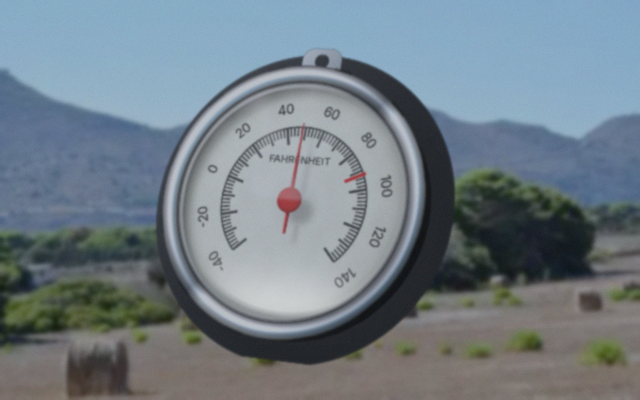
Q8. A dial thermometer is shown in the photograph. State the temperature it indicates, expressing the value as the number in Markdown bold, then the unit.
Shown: **50** °F
